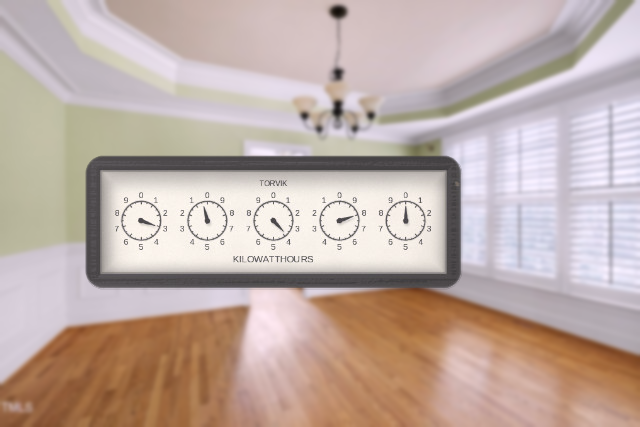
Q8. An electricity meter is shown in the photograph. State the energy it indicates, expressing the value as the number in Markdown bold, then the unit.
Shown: **30380** kWh
